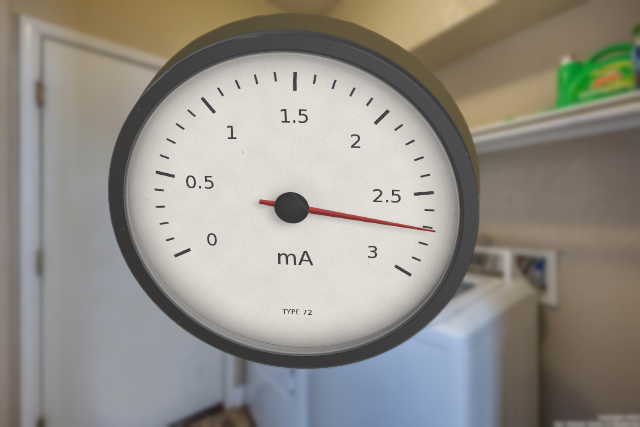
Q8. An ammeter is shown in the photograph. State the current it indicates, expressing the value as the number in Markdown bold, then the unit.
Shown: **2.7** mA
